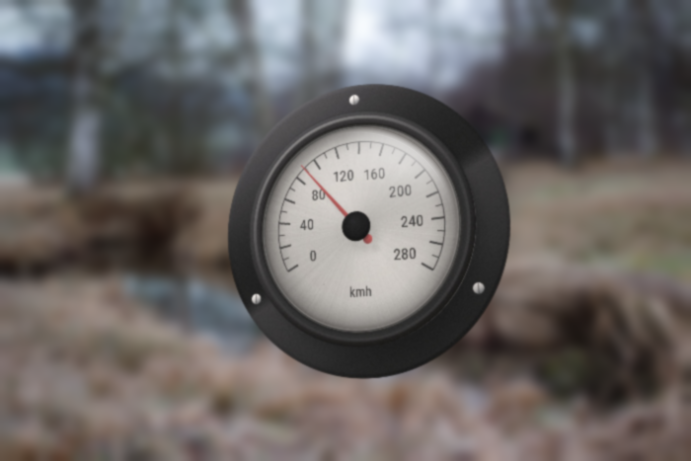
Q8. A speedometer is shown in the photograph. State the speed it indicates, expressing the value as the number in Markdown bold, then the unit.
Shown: **90** km/h
